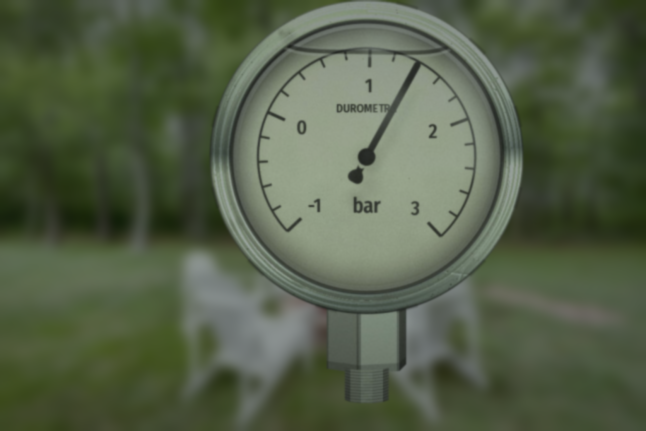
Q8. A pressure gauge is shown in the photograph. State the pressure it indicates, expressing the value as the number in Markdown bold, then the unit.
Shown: **1.4** bar
